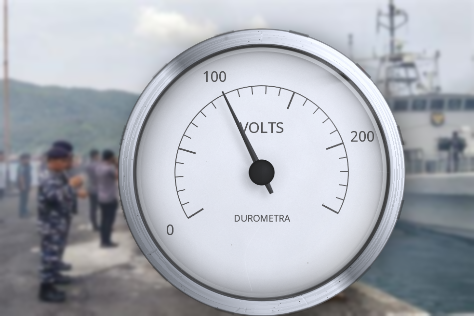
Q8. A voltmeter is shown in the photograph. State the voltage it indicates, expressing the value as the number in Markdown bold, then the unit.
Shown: **100** V
